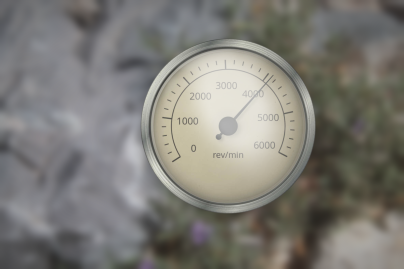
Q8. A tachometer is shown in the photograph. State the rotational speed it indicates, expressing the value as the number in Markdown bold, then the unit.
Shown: **4100** rpm
